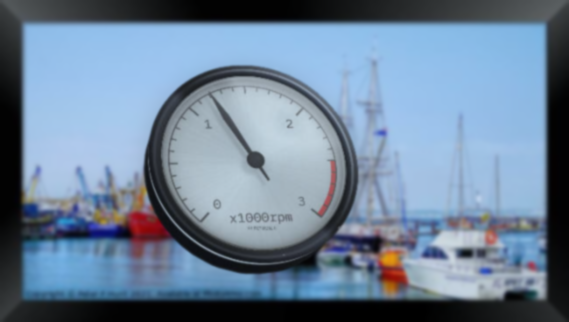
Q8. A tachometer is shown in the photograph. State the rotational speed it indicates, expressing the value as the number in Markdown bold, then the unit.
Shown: **1200** rpm
